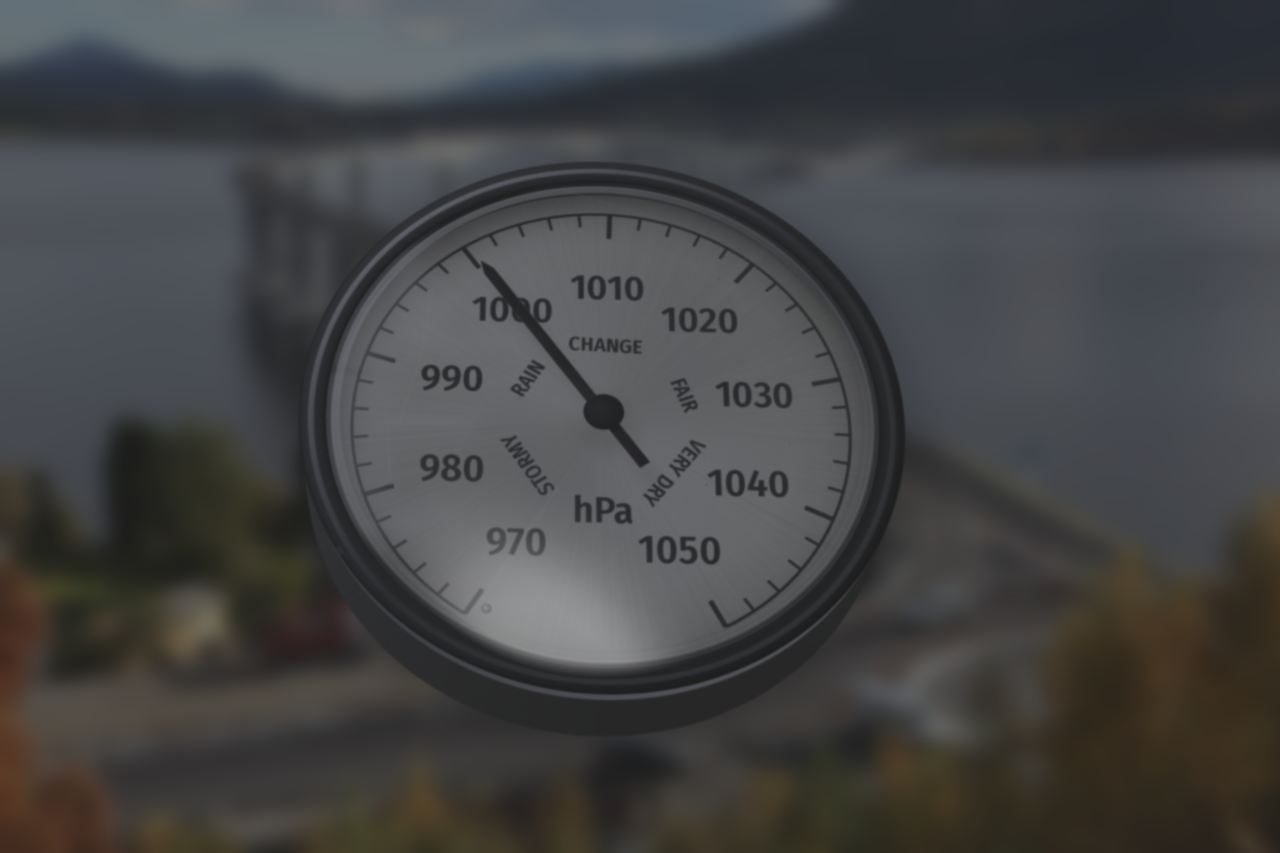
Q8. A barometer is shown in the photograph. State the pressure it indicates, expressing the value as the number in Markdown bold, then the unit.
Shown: **1000** hPa
